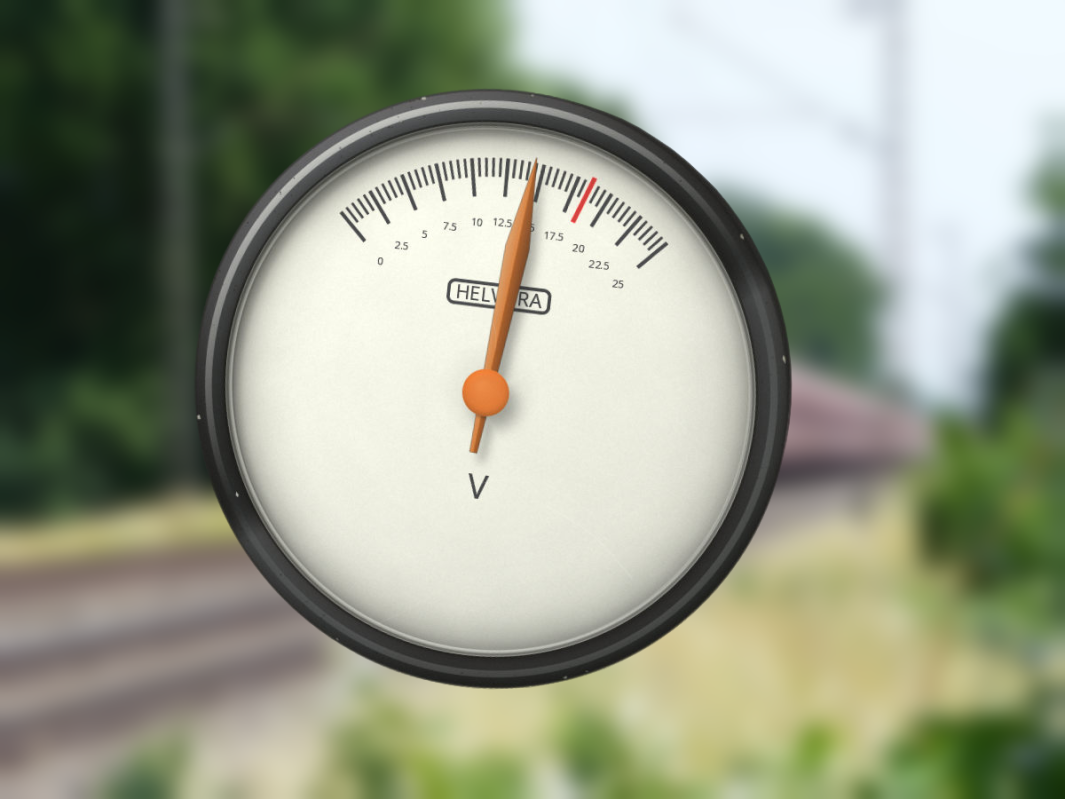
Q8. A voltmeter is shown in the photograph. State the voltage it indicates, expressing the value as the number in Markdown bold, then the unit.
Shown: **14.5** V
